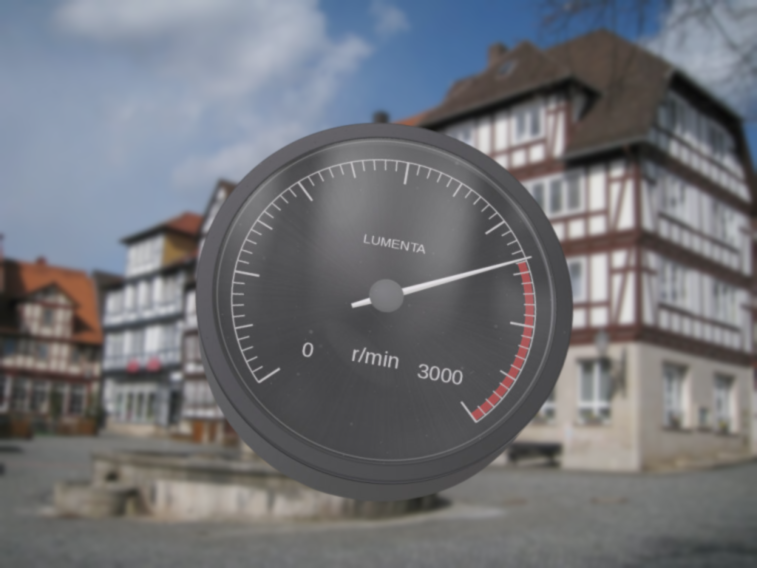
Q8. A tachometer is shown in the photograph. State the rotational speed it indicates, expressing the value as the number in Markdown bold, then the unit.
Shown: **2200** rpm
